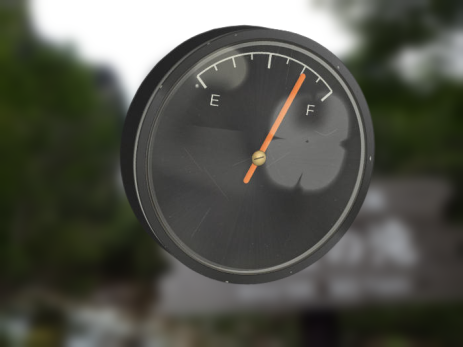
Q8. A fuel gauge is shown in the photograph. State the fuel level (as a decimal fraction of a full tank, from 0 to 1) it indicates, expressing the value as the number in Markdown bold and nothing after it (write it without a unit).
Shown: **0.75**
